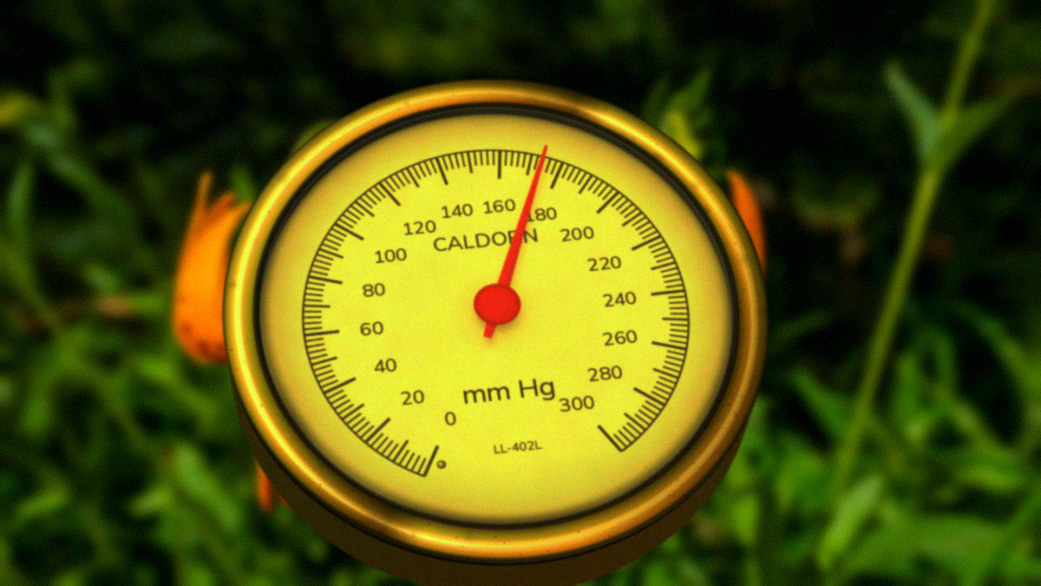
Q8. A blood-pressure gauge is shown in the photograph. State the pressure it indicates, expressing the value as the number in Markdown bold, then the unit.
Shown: **174** mmHg
